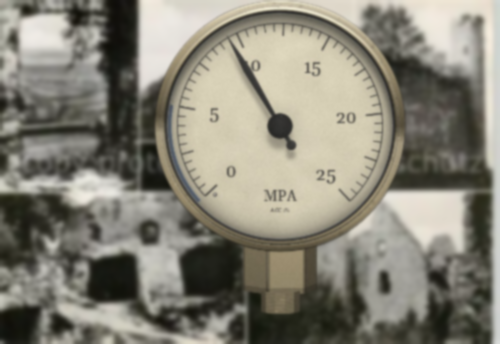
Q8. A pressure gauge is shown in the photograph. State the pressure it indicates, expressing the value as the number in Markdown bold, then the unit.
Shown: **9.5** MPa
